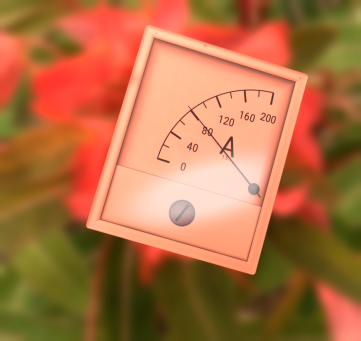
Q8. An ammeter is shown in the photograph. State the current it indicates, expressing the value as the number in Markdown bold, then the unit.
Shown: **80** A
